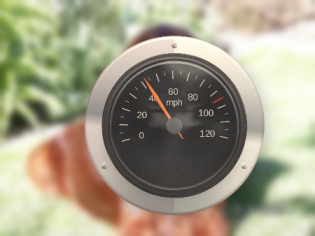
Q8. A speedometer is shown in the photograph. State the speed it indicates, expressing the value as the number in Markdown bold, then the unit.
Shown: **42.5** mph
